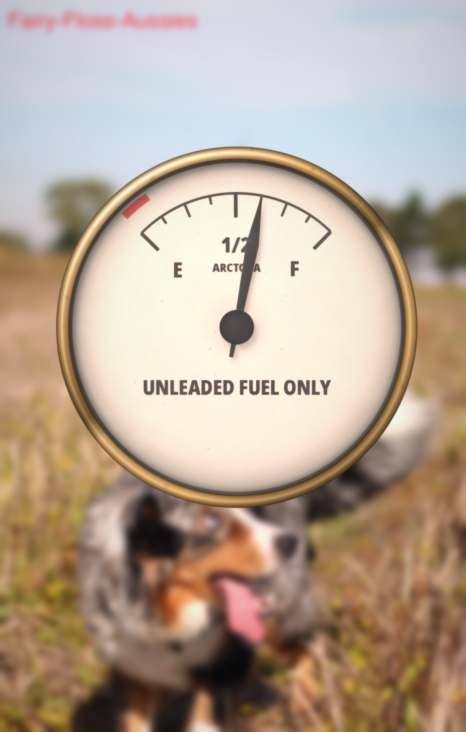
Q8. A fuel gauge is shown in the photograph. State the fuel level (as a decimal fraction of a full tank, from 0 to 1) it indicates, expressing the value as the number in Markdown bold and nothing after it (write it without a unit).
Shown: **0.625**
